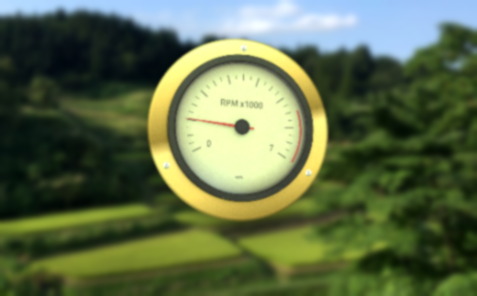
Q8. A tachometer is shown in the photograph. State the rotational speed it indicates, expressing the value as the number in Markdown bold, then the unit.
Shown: **1000** rpm
